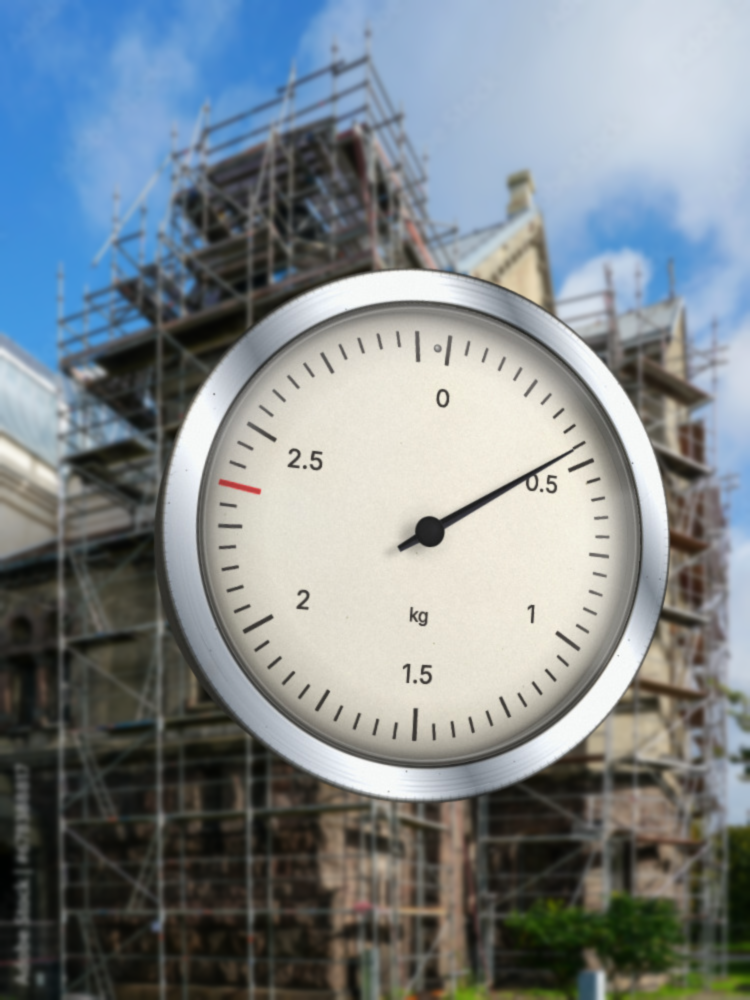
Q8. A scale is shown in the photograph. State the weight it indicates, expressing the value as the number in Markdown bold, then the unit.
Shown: **0.45** kg
